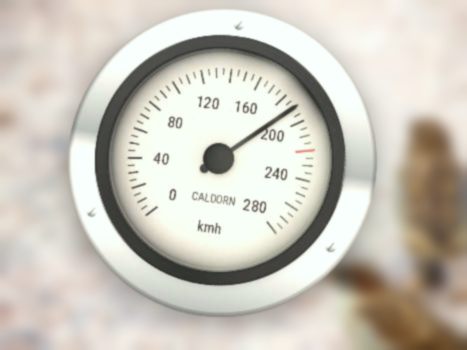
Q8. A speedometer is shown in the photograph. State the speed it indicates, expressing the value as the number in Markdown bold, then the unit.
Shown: **190** km/h
